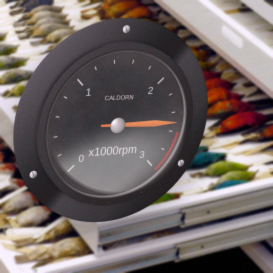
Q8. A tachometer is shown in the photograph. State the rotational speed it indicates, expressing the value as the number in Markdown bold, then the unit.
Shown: **2500** rpm
